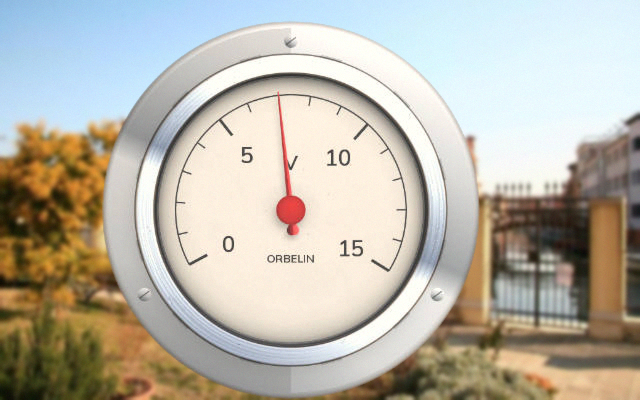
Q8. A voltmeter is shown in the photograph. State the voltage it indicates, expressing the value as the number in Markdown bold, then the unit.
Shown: **7** V
